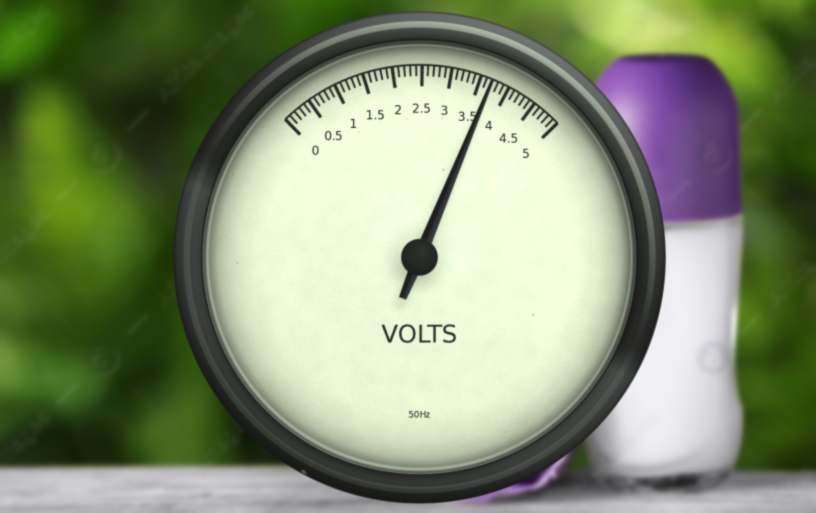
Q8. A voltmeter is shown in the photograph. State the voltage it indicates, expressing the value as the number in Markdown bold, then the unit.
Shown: **3.7** V
